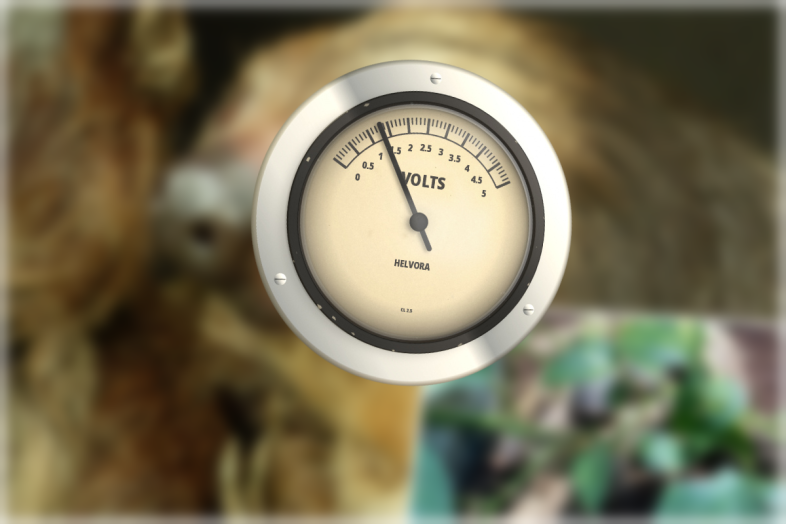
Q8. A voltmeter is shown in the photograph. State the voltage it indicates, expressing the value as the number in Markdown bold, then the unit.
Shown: **1.3** V
